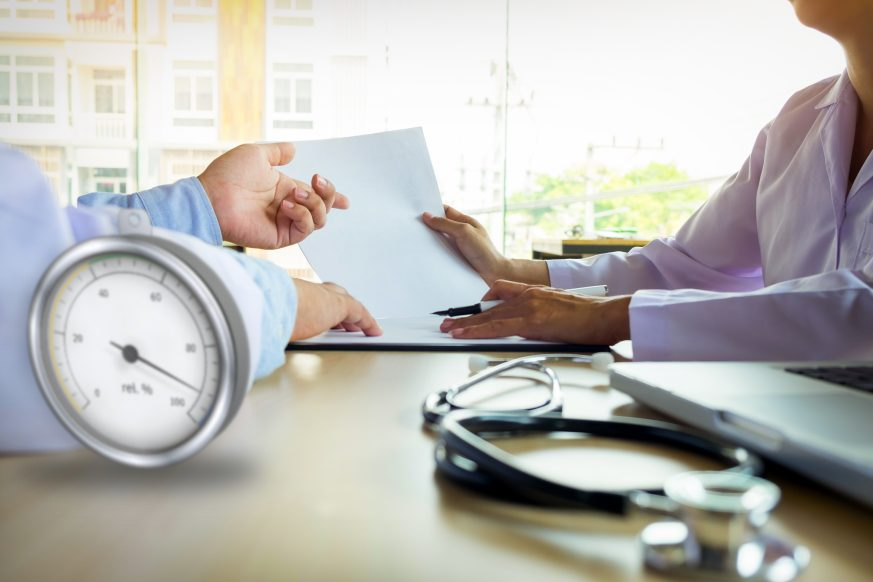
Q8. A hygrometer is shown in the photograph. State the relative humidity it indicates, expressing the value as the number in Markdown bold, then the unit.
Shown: **92** %
